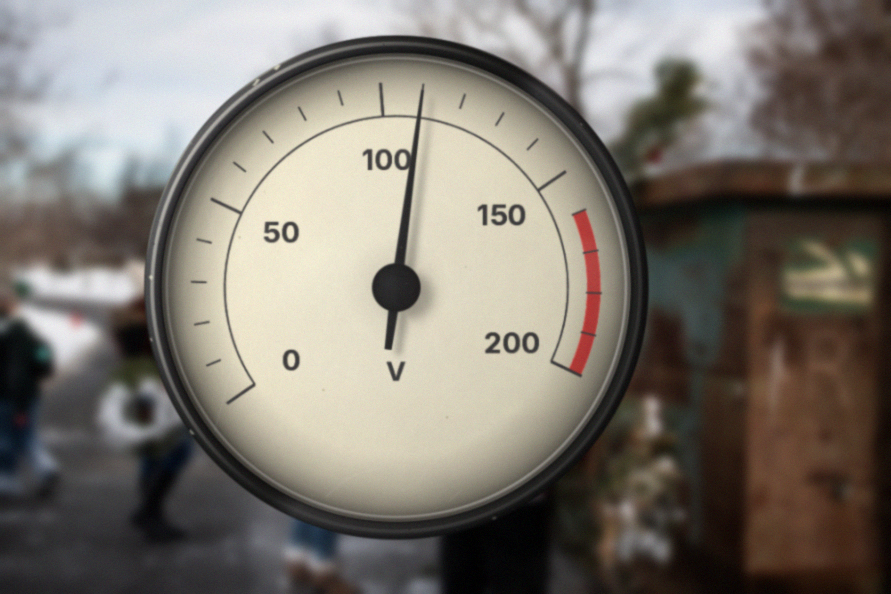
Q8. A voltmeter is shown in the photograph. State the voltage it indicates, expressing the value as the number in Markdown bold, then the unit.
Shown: **110** V
